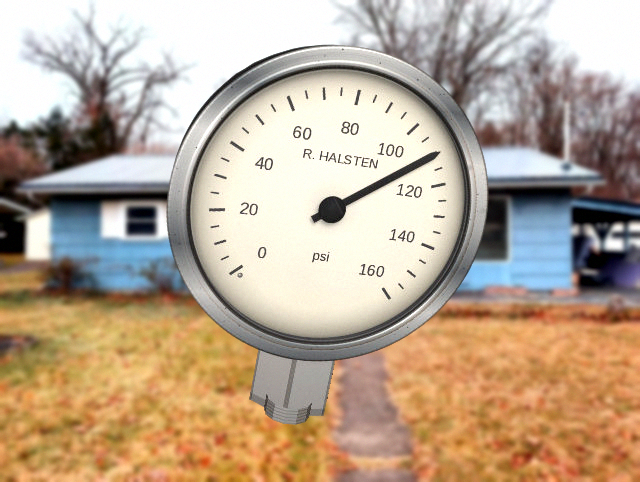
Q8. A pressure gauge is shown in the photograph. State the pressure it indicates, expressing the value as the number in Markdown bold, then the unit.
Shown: **110** psi
